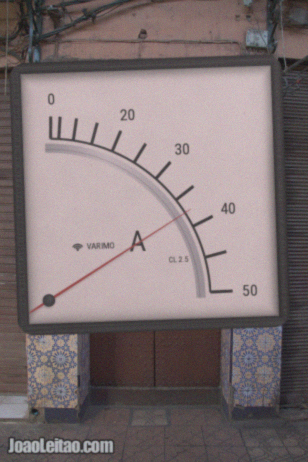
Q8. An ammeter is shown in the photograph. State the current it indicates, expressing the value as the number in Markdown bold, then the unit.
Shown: **37.5** A
